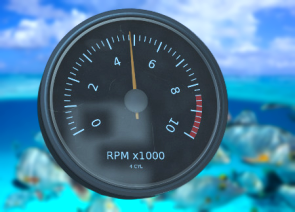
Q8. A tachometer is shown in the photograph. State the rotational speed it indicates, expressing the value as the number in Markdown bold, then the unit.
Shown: **4800** rpm
